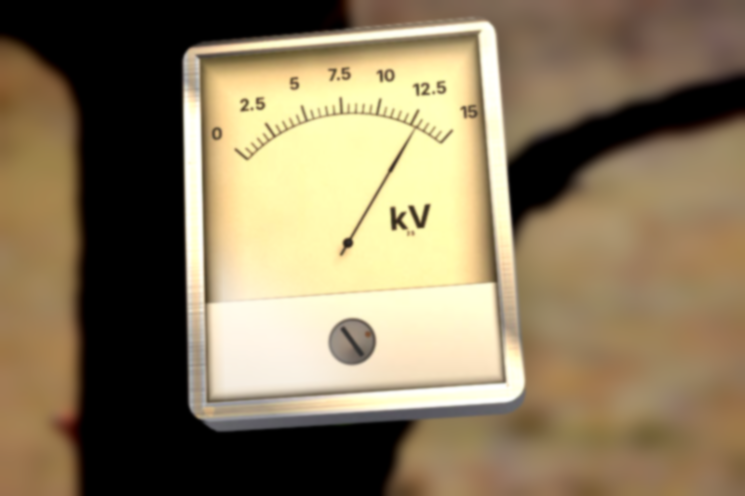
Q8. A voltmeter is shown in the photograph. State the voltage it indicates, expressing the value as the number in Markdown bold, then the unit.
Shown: **13** kV
